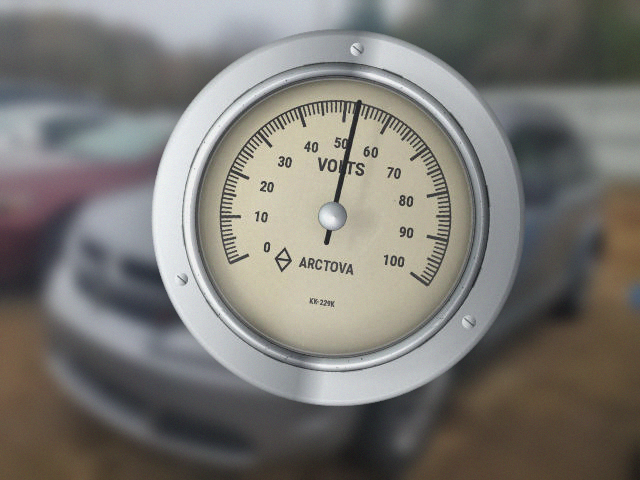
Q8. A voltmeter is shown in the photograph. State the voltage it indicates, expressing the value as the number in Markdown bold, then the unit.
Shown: **53** V
